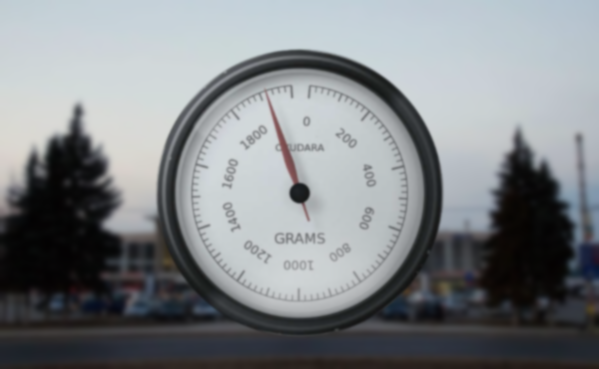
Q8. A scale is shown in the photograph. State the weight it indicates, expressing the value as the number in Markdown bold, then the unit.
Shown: **1920** g
